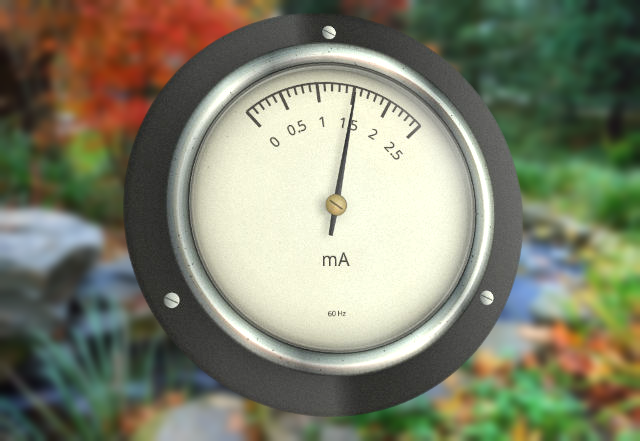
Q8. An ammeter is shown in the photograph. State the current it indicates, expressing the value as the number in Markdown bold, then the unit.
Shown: **1.5** mA
